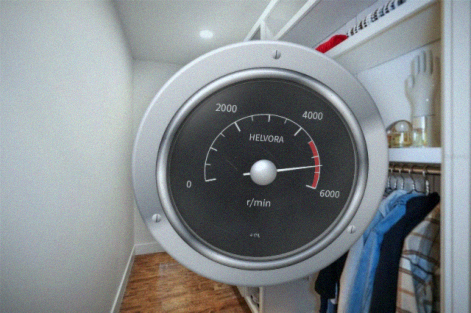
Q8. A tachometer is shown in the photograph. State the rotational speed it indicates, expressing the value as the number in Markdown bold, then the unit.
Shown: **5250** rpm
